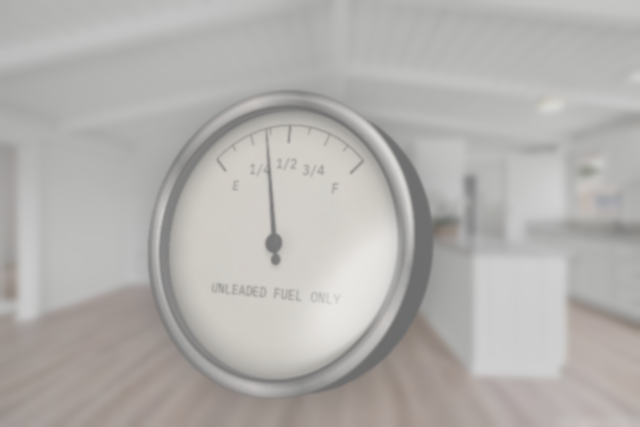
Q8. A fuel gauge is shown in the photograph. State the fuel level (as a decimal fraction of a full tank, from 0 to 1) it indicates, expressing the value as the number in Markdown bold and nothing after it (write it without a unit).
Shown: **0.375**
